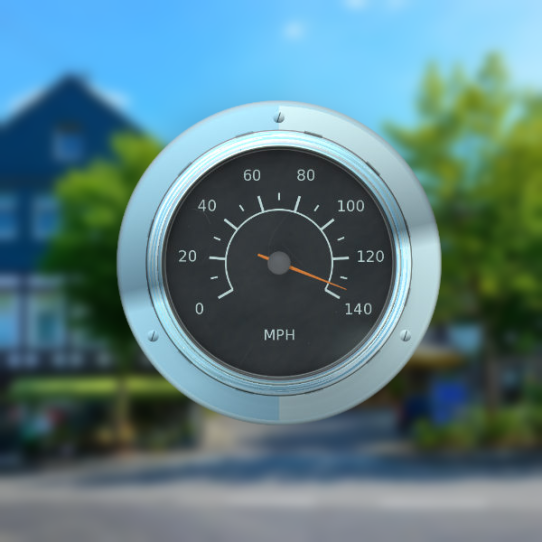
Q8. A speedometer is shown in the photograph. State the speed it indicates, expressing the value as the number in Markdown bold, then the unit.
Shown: **135** mph
